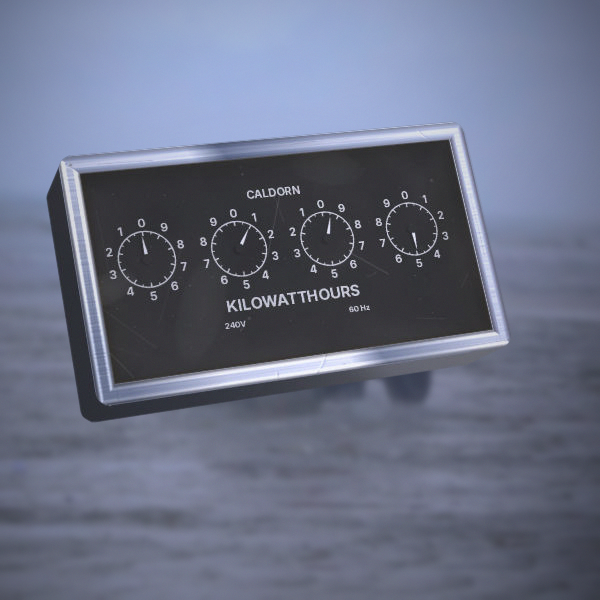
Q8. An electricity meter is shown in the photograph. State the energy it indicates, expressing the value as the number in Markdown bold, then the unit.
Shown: **95** kWh
